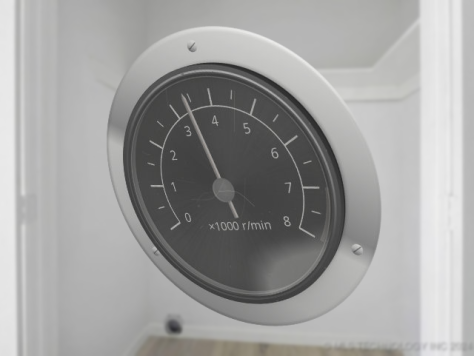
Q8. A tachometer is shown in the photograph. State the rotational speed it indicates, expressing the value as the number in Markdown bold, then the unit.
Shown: **3500** rpm
